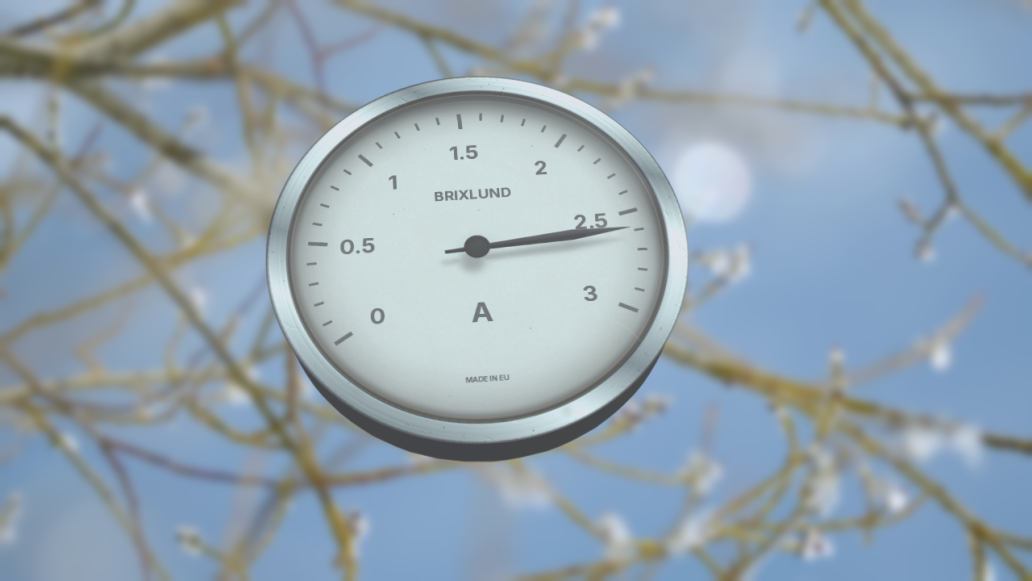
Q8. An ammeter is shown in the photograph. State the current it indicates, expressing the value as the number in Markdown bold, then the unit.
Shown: **2.6** A
